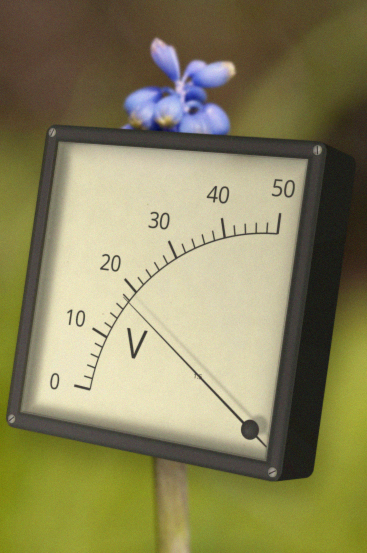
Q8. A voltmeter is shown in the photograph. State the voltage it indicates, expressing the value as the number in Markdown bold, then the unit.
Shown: **18** V
